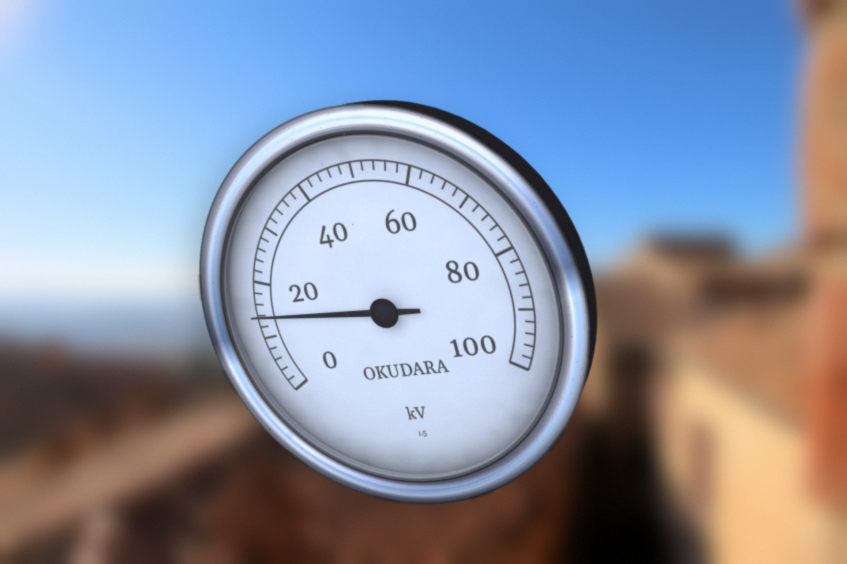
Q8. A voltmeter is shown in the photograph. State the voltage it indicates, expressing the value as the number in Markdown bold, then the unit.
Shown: **14** kV
